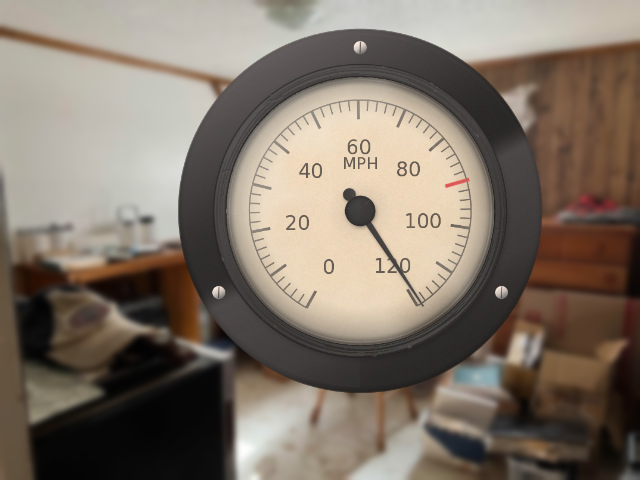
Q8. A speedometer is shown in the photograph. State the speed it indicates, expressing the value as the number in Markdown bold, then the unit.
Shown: **119** mph
